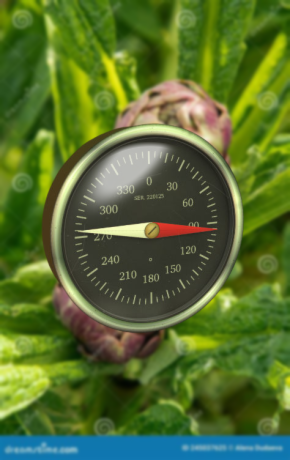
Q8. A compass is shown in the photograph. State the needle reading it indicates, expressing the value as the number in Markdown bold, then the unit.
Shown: **95** °
